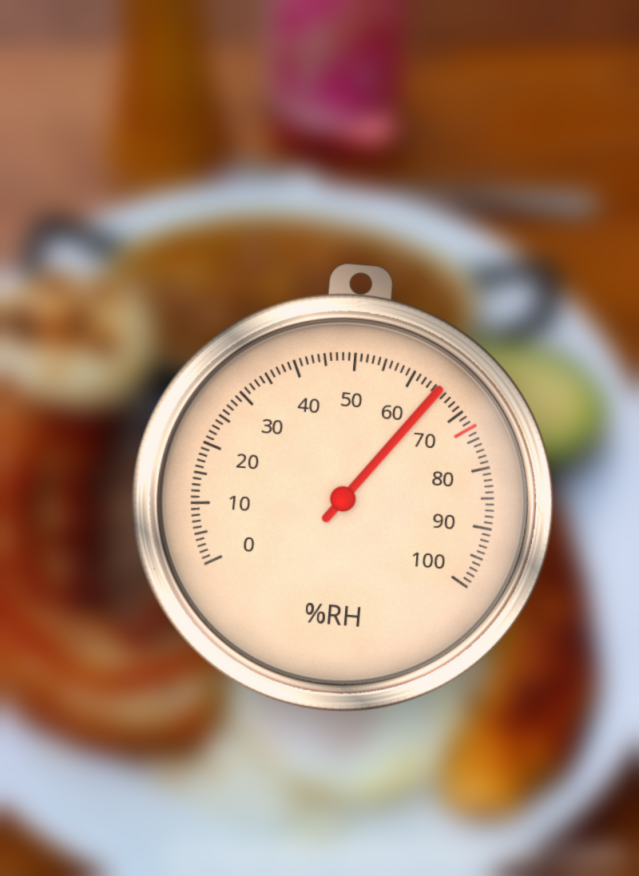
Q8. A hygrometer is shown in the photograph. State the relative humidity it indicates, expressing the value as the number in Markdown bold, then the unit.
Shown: **65** %
